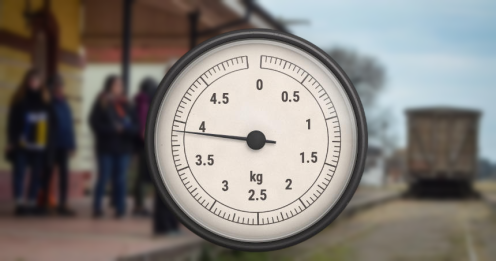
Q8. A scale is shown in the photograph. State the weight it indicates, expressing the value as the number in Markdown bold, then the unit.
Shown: **3.9** kg
